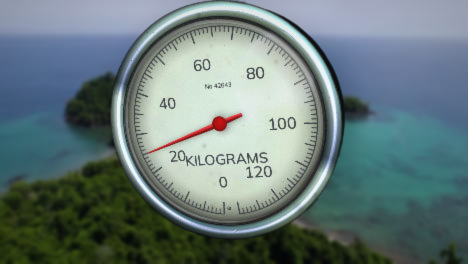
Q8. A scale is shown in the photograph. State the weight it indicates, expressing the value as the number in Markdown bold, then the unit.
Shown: **25** kg
